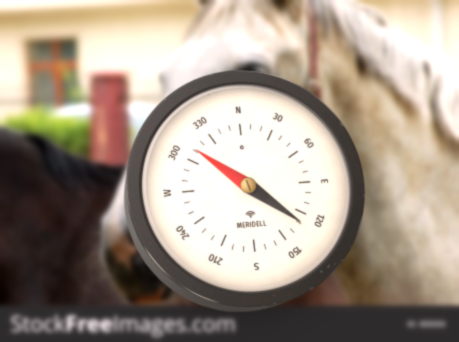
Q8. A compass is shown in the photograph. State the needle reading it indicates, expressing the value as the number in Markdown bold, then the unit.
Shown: **310** °
